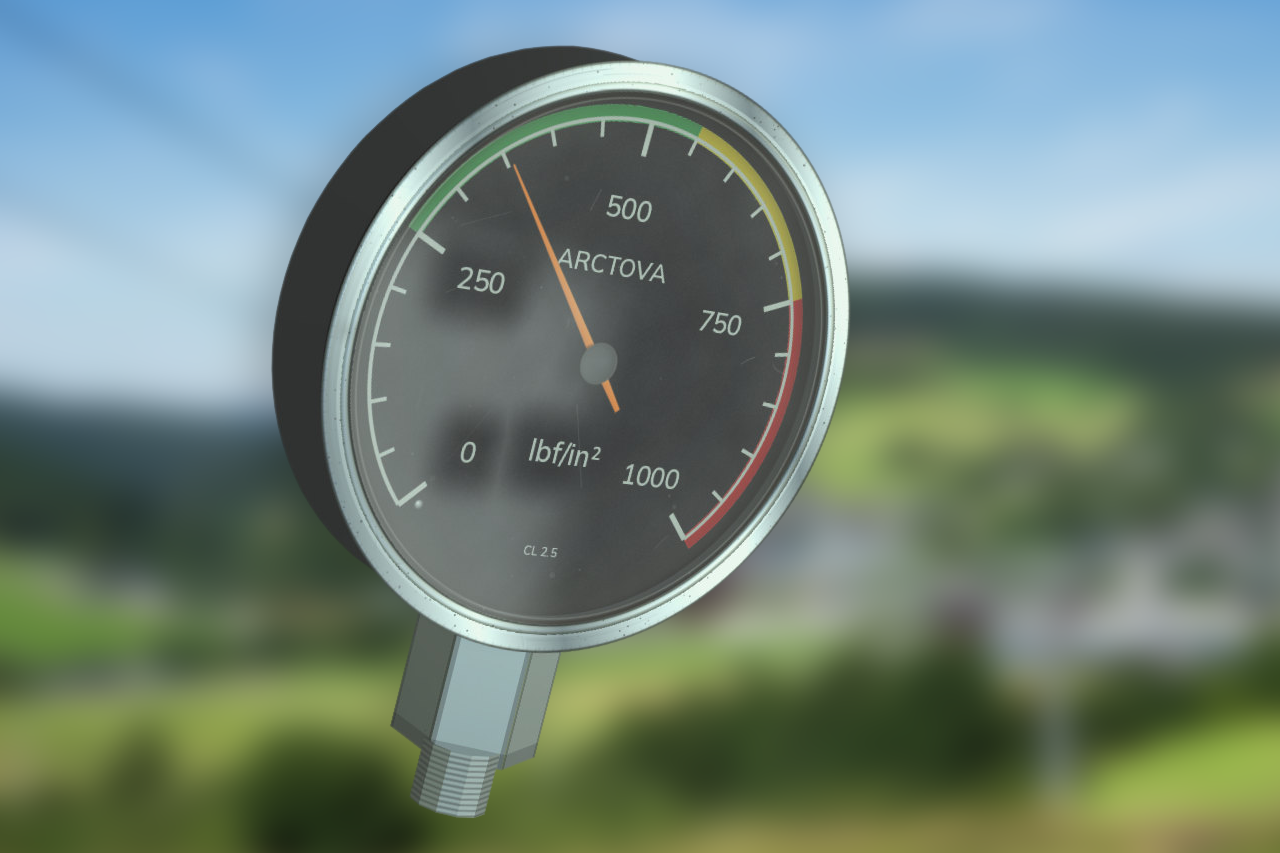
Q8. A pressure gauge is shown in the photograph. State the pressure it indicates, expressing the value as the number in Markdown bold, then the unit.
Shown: **350** psi
